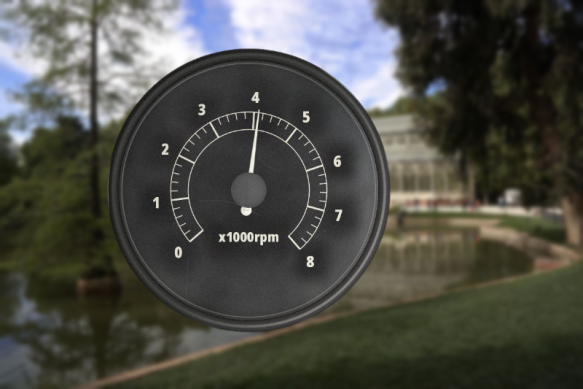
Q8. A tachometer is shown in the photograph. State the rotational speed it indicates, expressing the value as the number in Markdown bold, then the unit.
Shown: **4100** rpm
